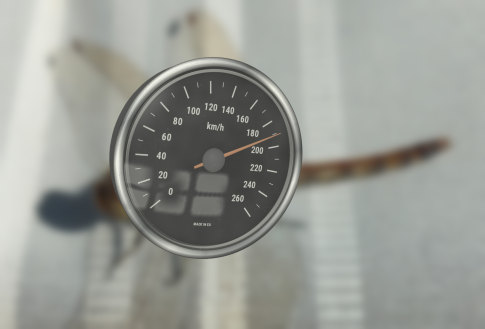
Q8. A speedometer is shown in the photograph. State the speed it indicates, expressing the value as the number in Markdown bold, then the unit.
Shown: **190** km/h
